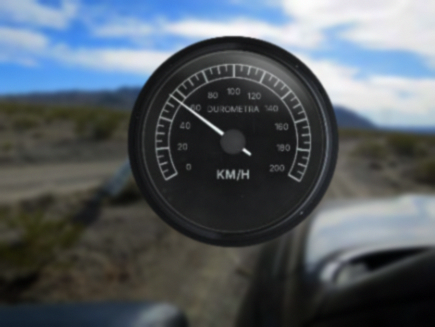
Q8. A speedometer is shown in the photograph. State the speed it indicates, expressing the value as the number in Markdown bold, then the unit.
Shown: **55** km/h
